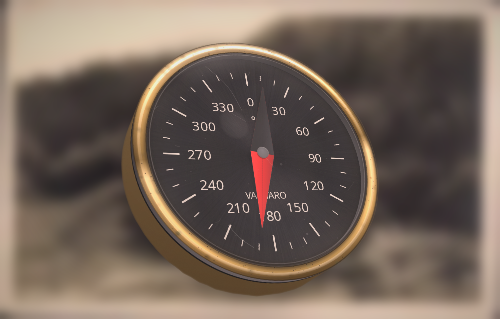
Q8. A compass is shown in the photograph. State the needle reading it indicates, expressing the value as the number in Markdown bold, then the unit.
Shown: **190** °
